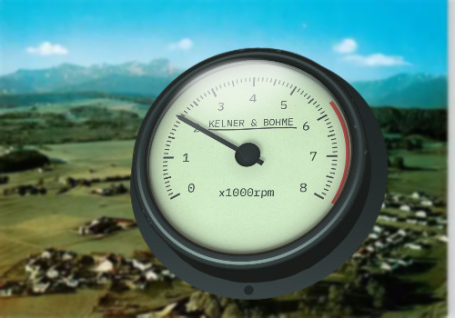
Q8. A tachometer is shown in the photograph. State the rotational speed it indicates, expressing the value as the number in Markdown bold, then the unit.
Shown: **2000** rpm
